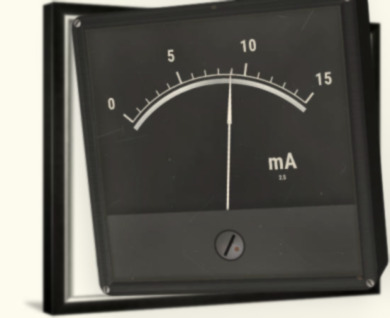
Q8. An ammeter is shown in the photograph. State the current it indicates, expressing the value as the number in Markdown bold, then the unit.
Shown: **9** mA
